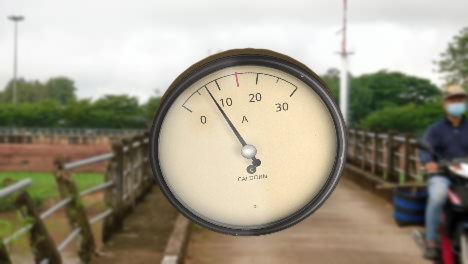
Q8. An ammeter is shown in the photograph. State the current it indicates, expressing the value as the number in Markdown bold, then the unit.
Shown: **7.5** A
